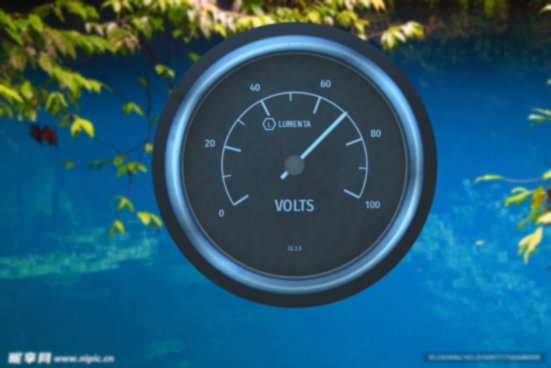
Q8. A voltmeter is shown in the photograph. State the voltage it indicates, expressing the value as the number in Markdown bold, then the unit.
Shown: **70** V
